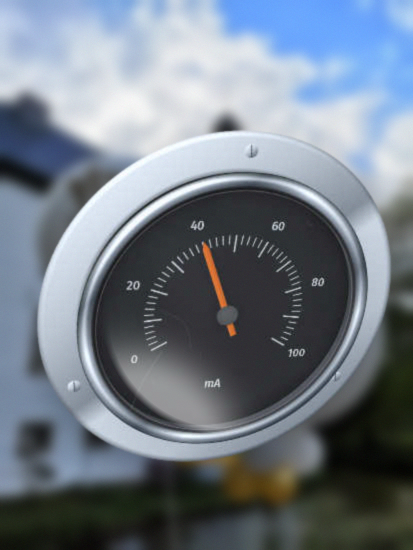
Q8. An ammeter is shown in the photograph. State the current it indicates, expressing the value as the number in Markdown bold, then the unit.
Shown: **40** mA
